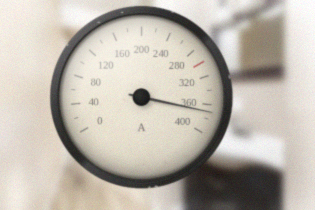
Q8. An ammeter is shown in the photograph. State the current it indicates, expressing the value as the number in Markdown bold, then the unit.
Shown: **370** A
